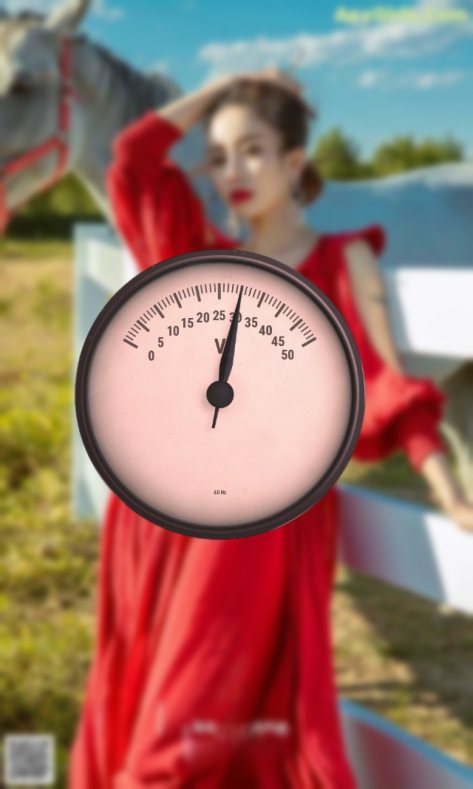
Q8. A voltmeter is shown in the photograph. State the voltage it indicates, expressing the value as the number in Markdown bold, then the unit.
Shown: **30** V
